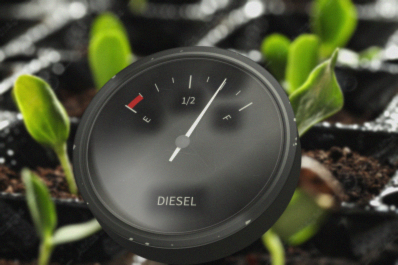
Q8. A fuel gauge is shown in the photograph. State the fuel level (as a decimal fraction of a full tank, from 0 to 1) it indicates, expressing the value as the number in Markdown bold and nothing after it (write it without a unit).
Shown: **0.75**
